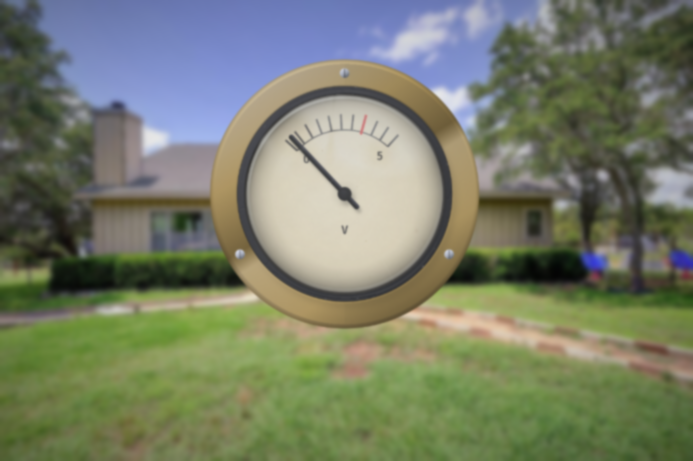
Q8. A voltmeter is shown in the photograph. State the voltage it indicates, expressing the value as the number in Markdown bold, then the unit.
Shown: **0.25** V
